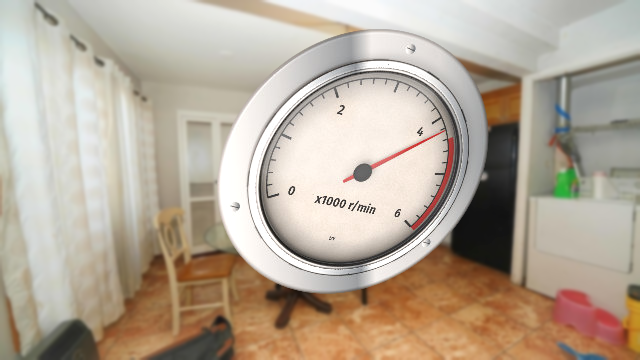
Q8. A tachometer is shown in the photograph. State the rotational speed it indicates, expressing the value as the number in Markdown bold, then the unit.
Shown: **4200** rpm
